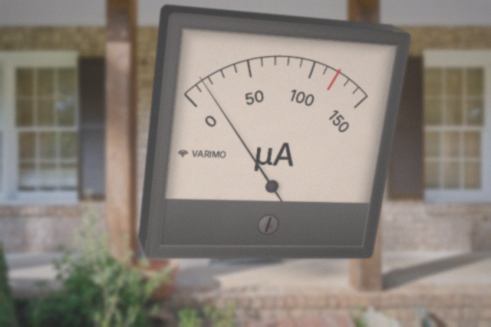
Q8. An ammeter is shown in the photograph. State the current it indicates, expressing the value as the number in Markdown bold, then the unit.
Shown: **15** µA
